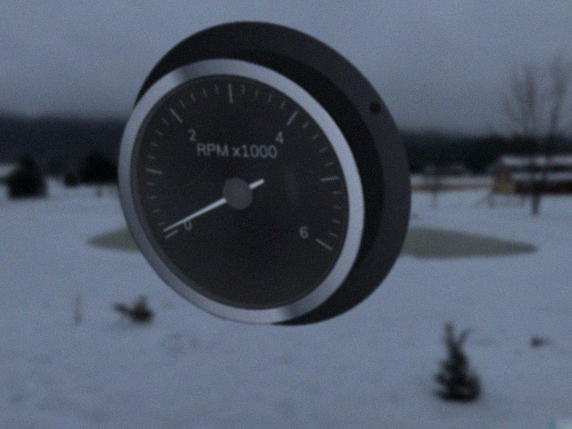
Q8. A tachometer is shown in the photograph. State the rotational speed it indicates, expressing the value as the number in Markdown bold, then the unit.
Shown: **100** rpm
